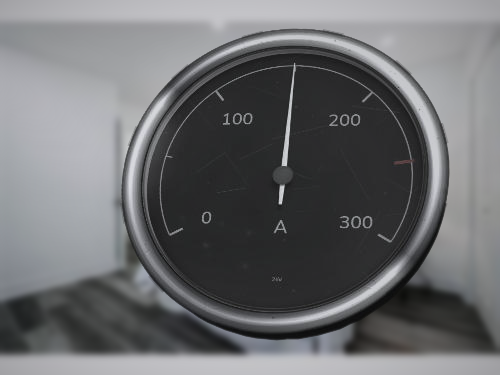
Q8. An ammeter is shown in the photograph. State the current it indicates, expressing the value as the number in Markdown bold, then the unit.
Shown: **150** A
